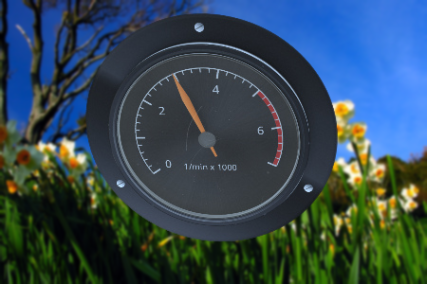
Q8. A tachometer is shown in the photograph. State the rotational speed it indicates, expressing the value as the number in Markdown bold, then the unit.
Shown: **3000** rpm
